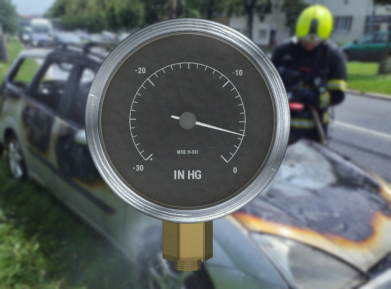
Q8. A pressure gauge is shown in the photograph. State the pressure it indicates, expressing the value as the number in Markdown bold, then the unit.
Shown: **-3.5** inHg
